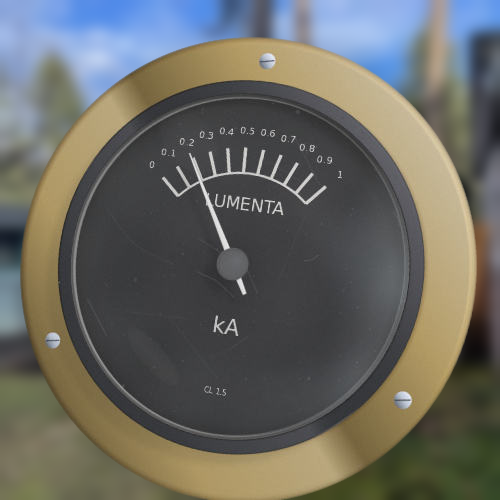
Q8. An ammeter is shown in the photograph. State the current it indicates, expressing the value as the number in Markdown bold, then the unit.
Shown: **0.2** kA
